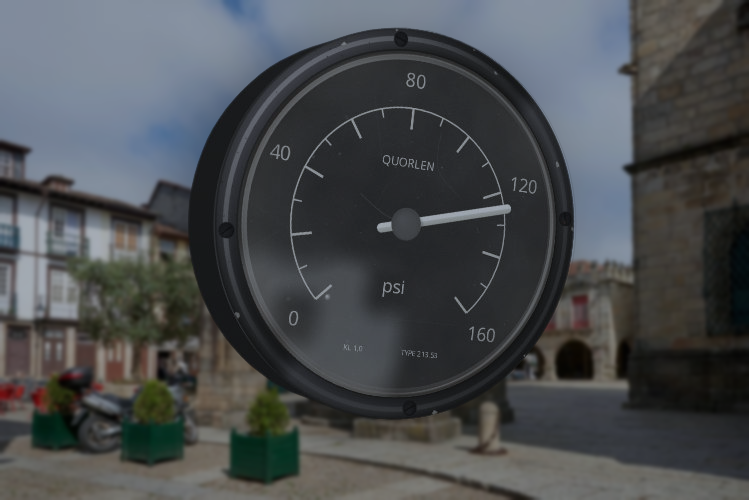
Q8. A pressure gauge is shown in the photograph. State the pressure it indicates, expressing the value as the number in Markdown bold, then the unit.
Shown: **125** psi
